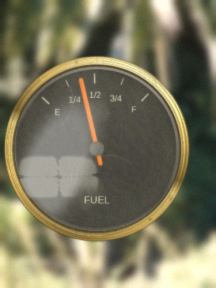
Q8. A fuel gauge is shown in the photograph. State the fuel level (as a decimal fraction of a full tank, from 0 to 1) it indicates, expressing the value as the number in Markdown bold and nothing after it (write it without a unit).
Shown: **0.375**
